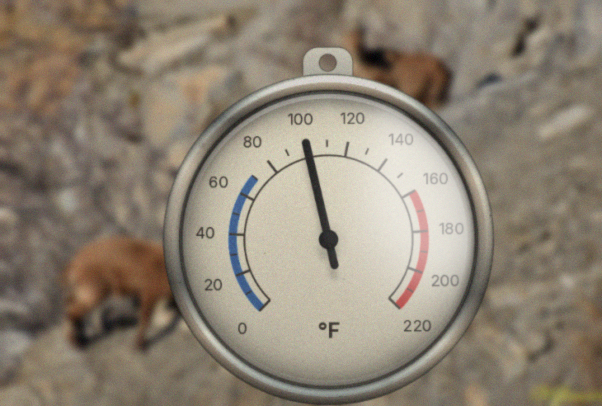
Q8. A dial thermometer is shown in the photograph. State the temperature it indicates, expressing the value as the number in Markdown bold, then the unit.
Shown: **100** °F
